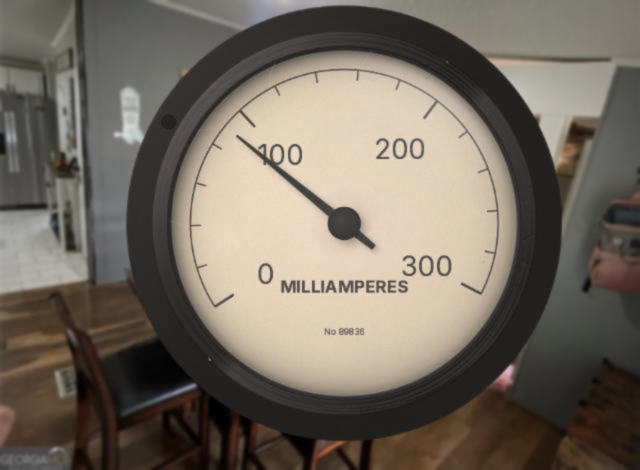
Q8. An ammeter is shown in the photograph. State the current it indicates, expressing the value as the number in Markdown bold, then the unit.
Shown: **90** mA
